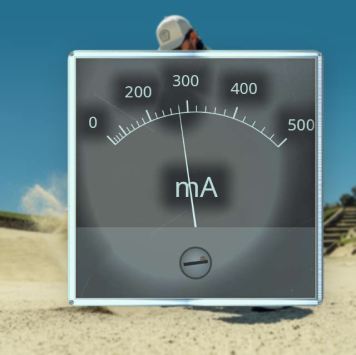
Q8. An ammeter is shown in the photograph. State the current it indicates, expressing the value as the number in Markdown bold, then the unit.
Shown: **280** mA
